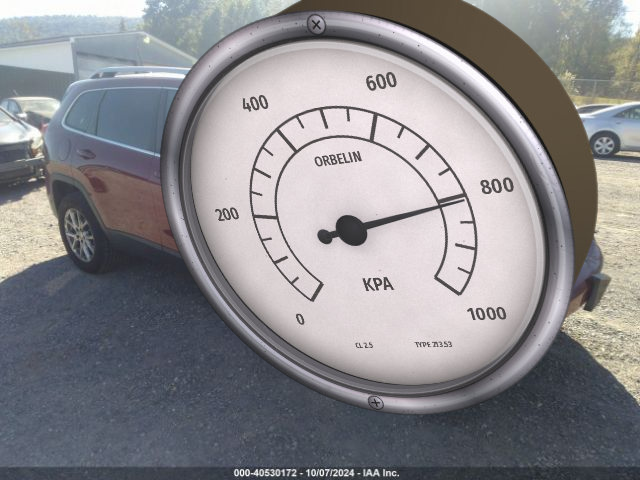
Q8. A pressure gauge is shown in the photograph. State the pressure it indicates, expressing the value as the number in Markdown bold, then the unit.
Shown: **800** kPa
